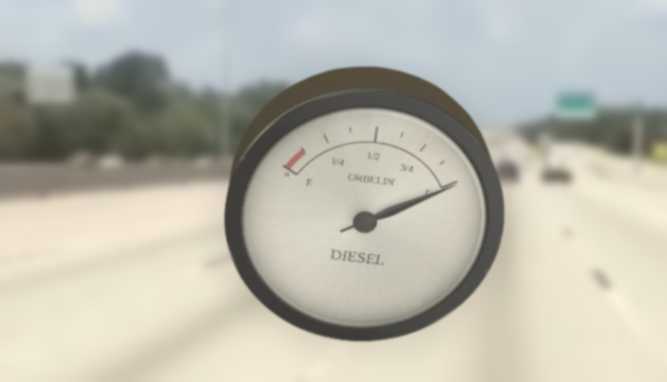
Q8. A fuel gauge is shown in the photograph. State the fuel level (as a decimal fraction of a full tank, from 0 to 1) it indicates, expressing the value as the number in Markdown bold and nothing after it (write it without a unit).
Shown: **1**
